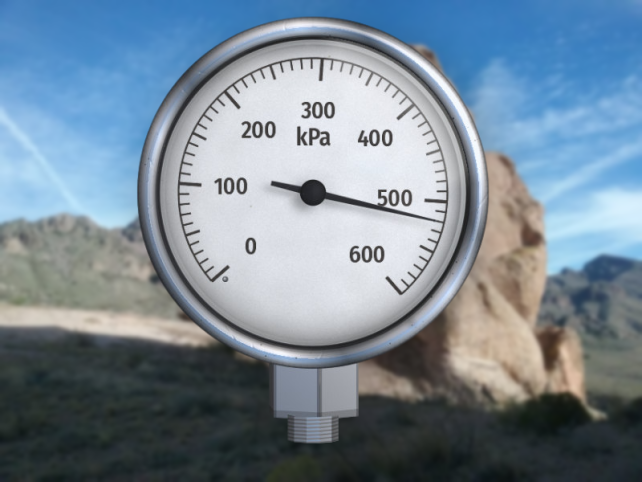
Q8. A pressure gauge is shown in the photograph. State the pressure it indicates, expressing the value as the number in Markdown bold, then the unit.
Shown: **520** kPa
